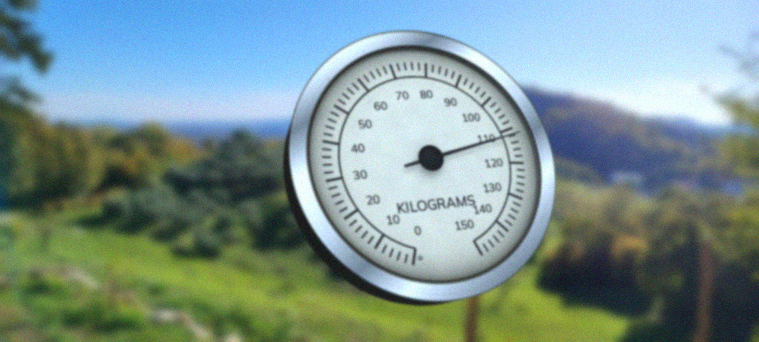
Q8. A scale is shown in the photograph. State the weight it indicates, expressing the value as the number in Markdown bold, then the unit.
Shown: **112** kg
